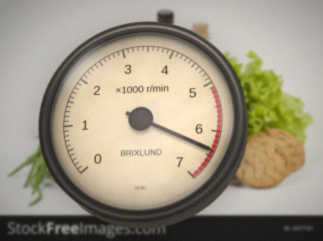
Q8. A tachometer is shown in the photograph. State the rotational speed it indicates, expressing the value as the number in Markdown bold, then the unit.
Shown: **6400** rpm
